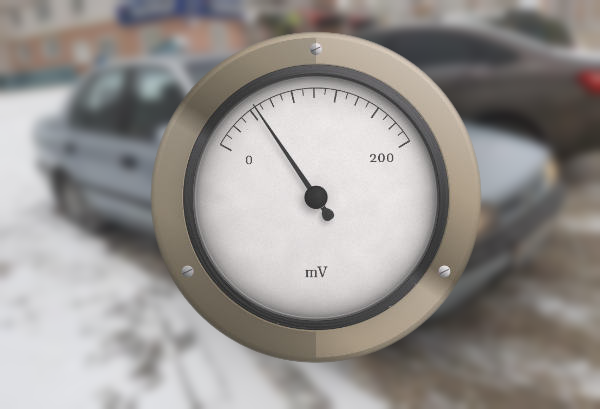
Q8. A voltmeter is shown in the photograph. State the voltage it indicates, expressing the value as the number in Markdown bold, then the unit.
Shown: **45** mV
